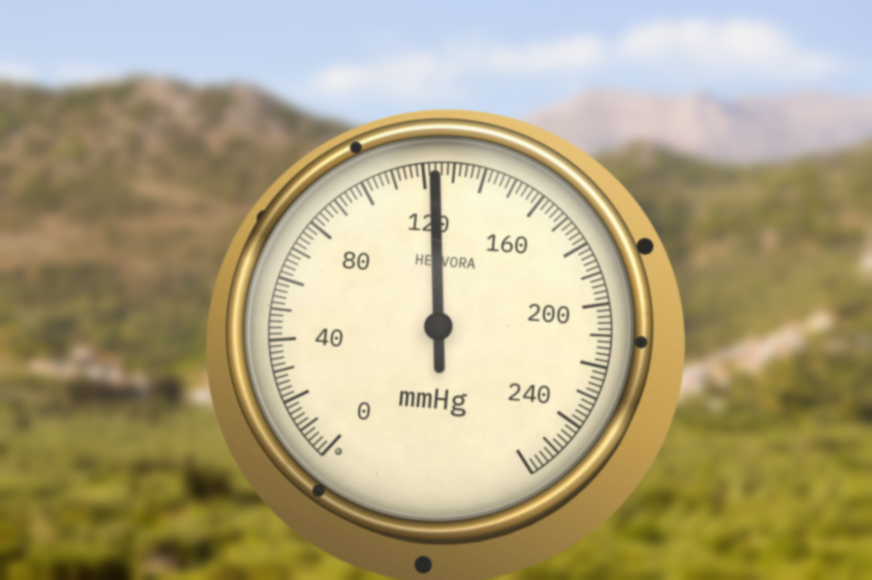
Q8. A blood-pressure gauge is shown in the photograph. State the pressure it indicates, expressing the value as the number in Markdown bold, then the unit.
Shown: **124** mmHg
